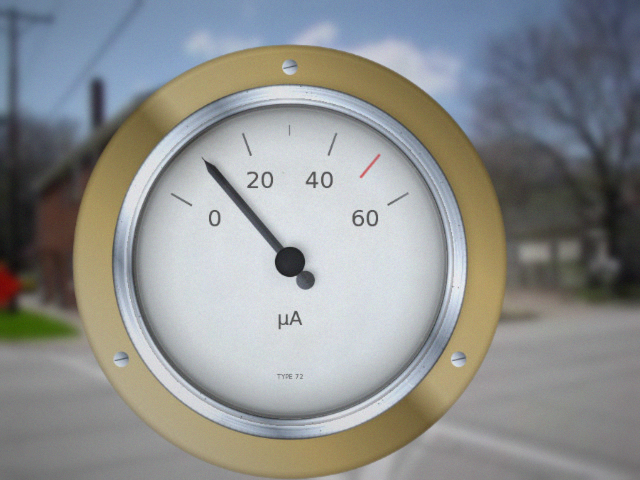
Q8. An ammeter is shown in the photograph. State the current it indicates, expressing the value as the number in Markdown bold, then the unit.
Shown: **10** µA
